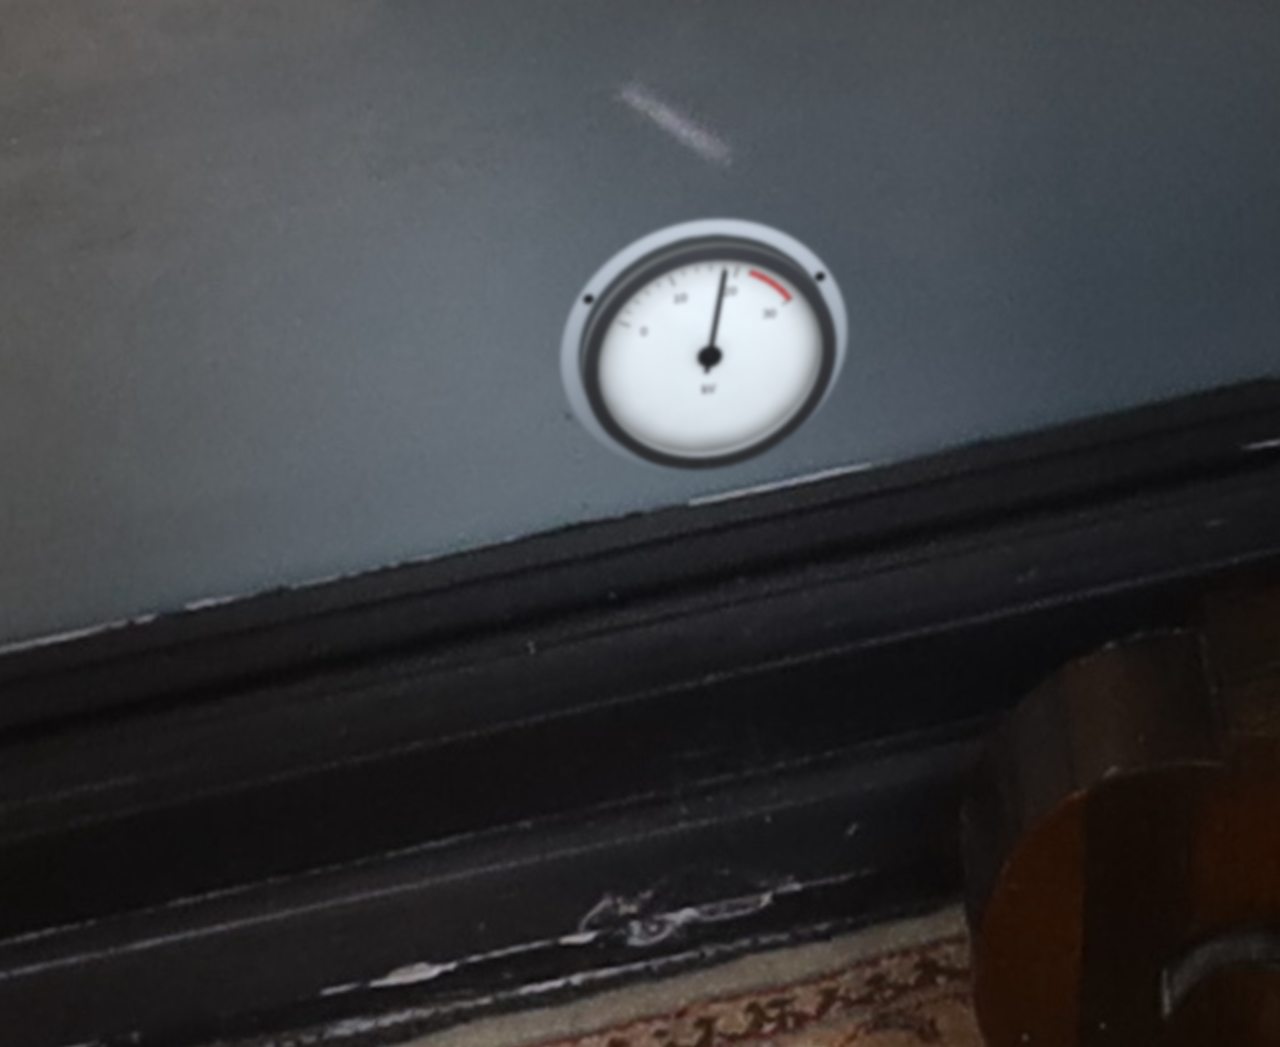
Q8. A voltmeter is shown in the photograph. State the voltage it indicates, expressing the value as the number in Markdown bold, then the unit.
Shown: **18** kV
